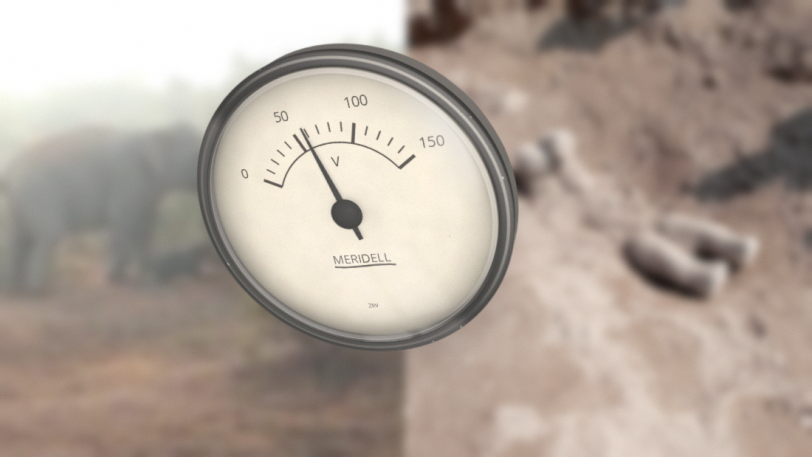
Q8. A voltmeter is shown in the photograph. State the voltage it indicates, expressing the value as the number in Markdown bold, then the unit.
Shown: **60** V
